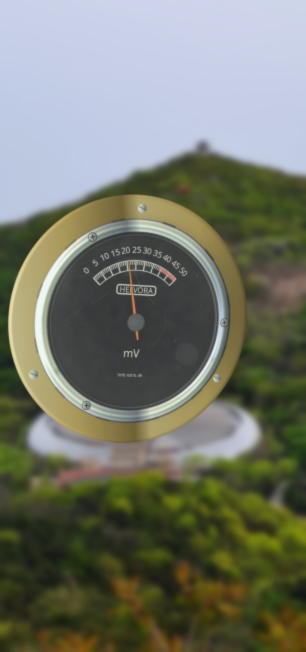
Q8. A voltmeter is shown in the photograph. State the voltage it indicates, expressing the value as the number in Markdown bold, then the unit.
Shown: **20** mV
